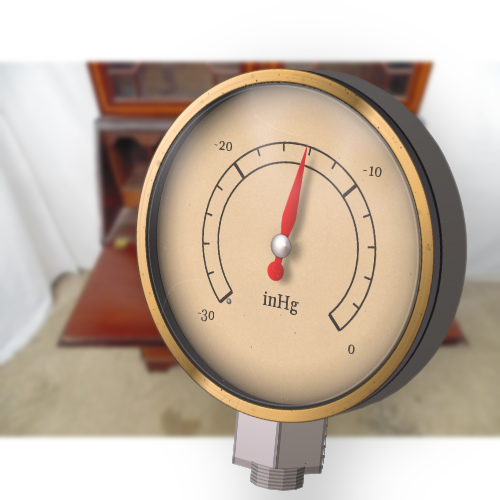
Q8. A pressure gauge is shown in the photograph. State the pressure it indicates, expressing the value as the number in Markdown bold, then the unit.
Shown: **-14** inHg
